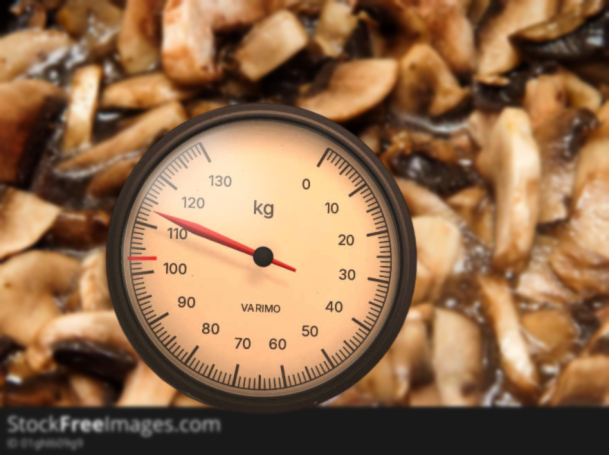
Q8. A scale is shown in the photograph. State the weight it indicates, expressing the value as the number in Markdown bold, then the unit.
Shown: **113** kg
